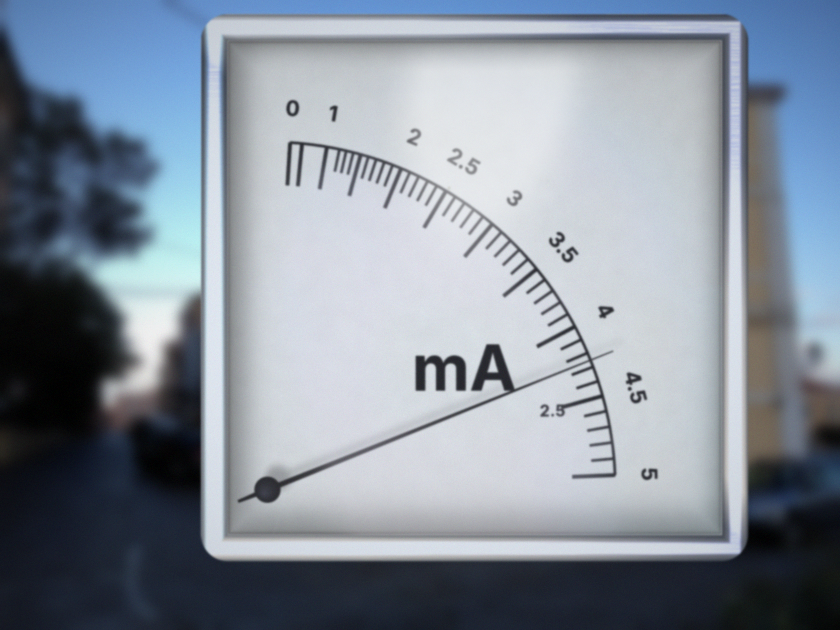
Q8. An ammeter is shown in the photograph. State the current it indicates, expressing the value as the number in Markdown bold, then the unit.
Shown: **4.25** mA
